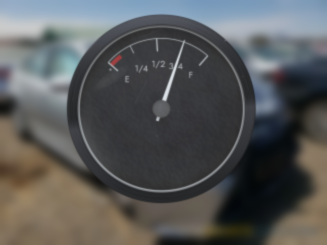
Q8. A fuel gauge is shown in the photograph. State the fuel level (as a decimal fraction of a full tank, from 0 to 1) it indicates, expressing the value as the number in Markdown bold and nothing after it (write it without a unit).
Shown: **0.75**
